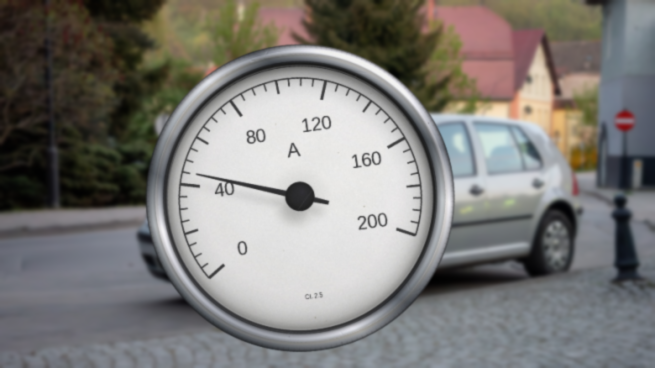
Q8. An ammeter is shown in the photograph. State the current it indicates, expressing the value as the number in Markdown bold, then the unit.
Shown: **45** A
